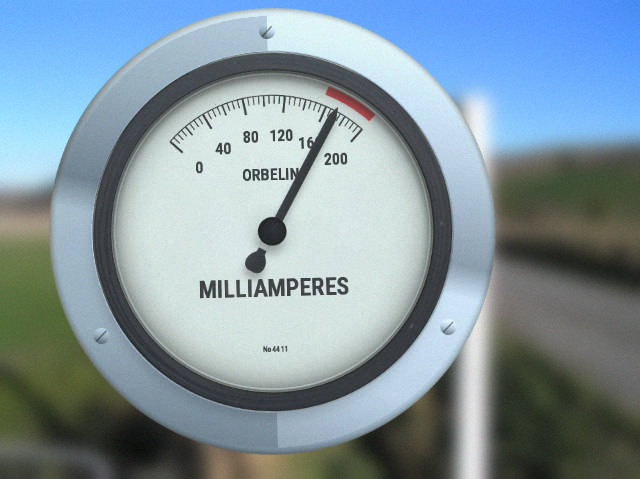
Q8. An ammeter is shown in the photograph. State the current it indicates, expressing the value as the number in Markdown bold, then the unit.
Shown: **170** mA
